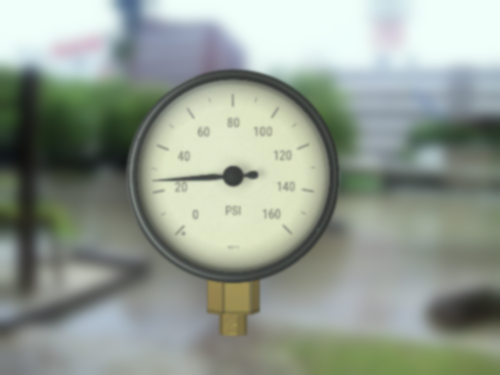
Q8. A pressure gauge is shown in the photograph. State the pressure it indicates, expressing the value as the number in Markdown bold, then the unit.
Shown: **25** psi
